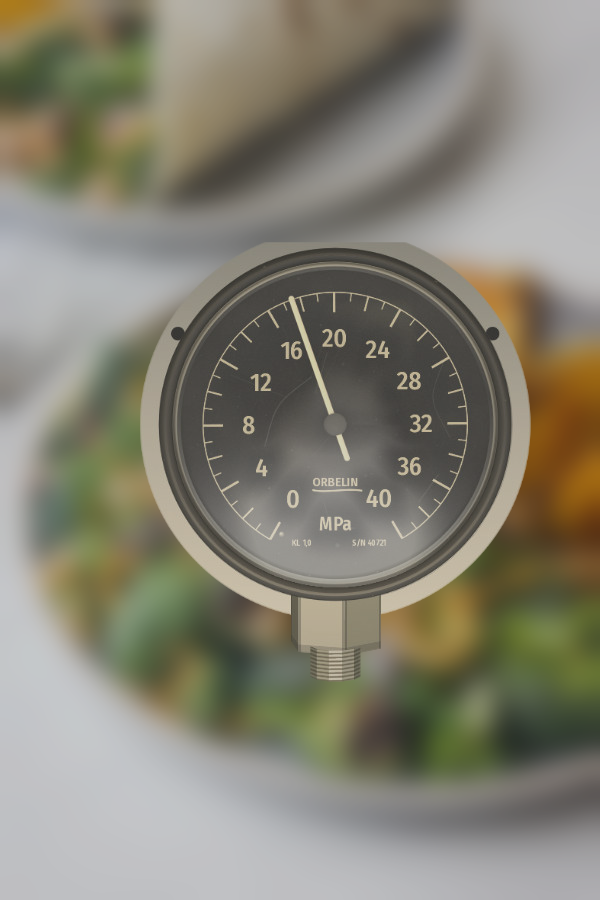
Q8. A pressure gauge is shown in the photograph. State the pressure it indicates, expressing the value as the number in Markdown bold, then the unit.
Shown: **17.5** MPa
